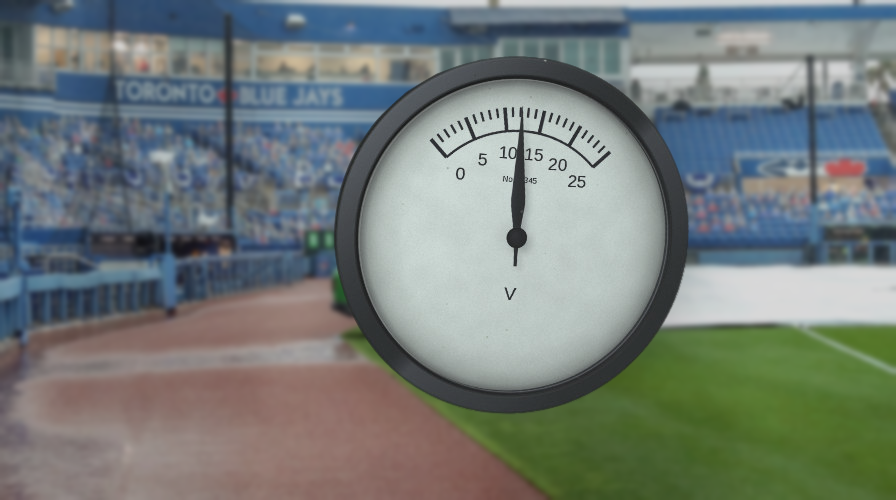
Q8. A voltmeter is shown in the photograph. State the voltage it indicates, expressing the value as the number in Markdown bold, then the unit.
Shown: **12** V
